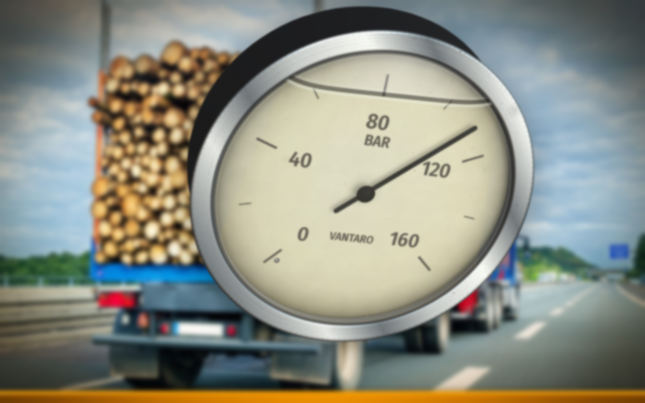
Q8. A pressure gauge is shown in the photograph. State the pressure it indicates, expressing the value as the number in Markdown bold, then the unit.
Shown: **110** bar
